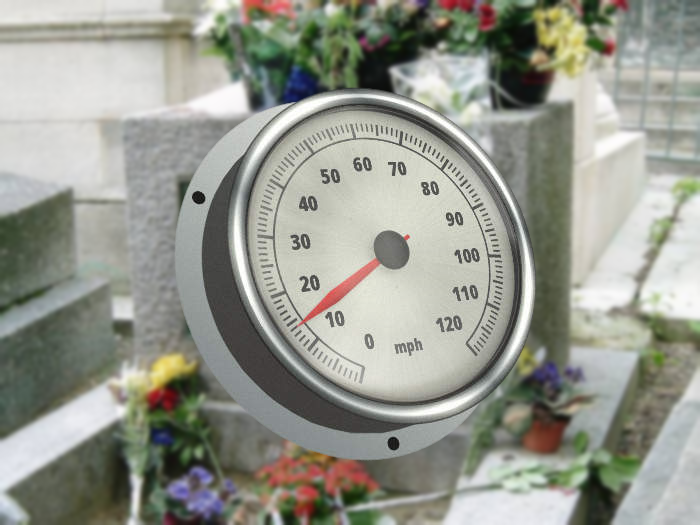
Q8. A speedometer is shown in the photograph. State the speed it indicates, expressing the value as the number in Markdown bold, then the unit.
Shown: **14** mph
